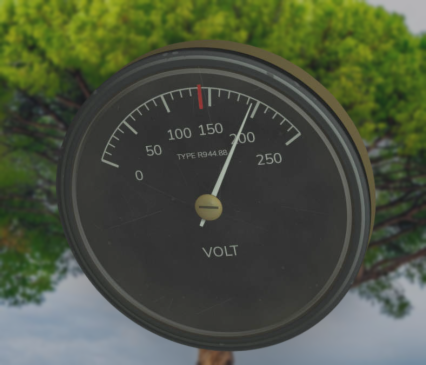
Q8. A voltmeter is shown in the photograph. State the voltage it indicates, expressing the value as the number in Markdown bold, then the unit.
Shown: **195** V
